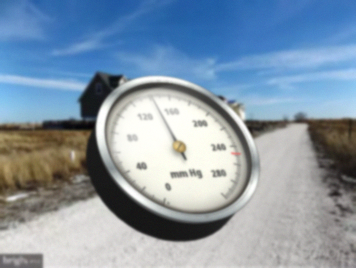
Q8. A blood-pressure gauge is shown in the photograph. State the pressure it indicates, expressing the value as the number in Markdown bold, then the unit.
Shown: **140** mmHg
